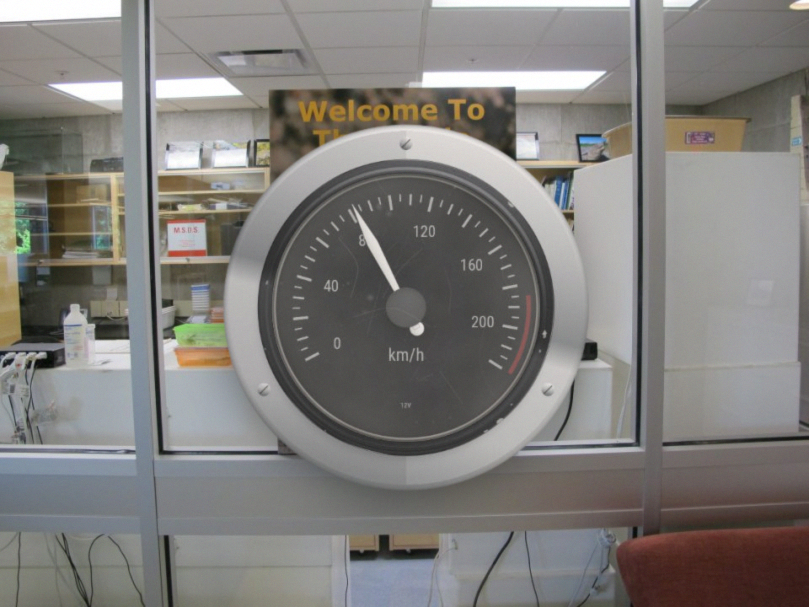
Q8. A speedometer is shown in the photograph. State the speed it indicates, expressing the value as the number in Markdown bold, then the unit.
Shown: **82.5** km/h
